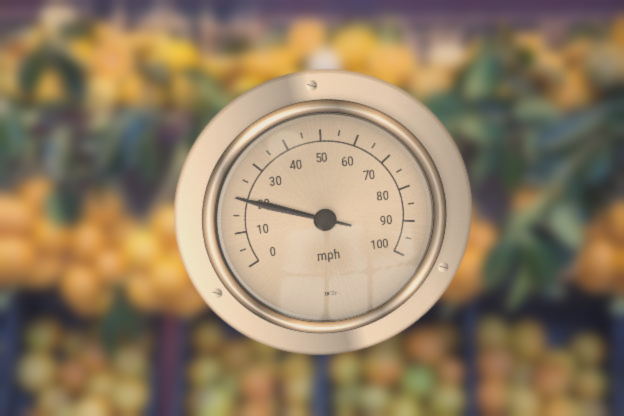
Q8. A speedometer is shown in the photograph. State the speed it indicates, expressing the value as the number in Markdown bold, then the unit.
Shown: **20** mph
